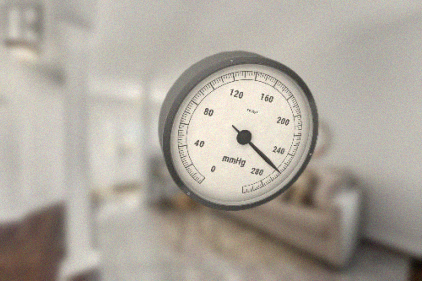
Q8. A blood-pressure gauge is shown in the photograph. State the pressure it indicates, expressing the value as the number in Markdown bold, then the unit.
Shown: **260** mmHg
